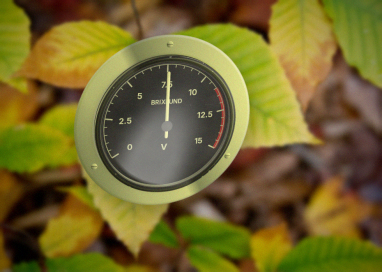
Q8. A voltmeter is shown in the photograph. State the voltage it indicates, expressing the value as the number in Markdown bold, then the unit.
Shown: **7.5** V
